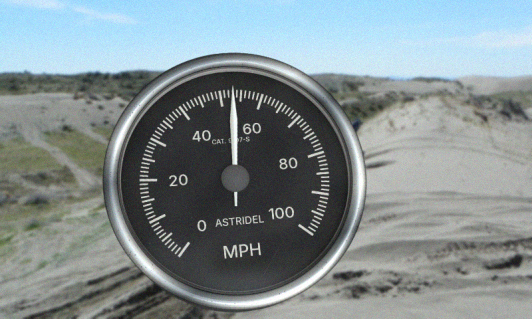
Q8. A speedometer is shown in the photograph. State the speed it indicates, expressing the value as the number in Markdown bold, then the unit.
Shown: **53** mph
